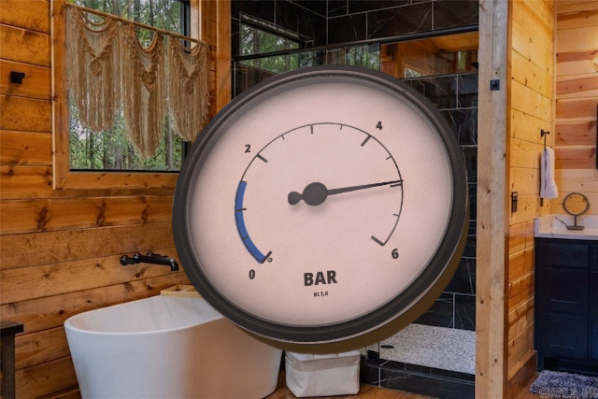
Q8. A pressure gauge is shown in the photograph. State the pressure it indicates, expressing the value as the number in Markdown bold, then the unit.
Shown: **5** bar
